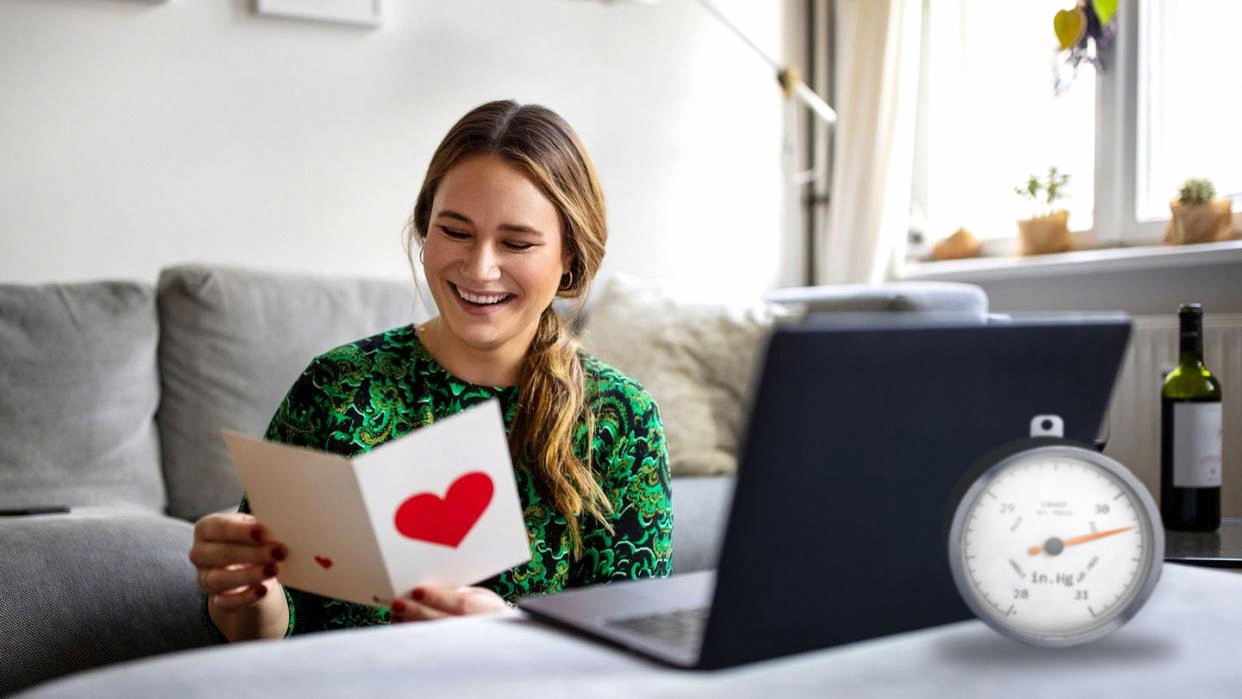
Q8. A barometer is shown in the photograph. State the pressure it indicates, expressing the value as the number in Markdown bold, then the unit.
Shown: **30.25** inHg
